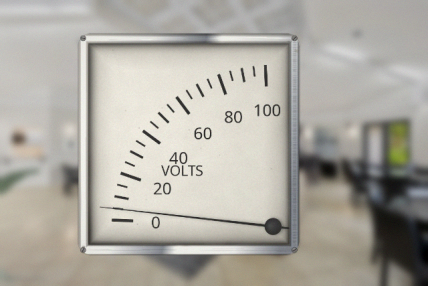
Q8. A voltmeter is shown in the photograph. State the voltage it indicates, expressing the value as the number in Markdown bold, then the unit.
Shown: **5** V
